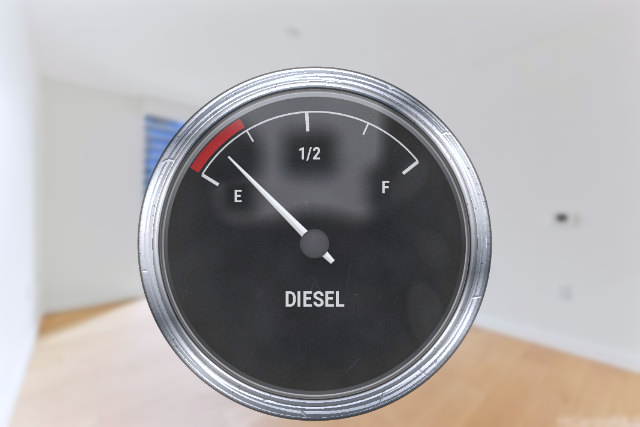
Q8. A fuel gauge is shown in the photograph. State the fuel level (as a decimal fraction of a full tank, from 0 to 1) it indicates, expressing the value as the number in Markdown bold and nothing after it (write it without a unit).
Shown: **0.125**
